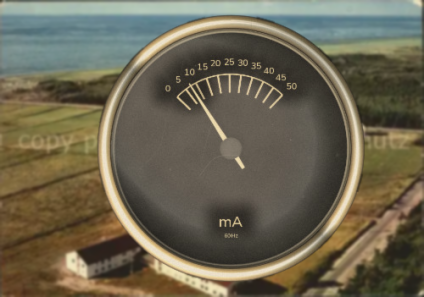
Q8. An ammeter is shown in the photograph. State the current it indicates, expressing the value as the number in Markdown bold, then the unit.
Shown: **7.5** mA
